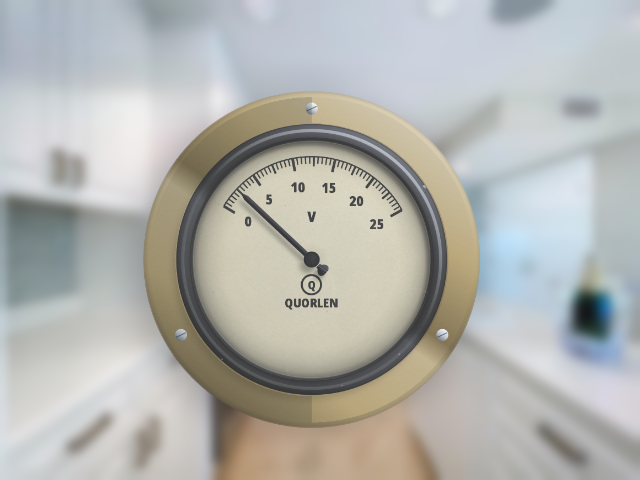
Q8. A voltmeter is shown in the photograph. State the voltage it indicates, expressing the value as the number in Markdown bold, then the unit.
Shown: **2.5** V
